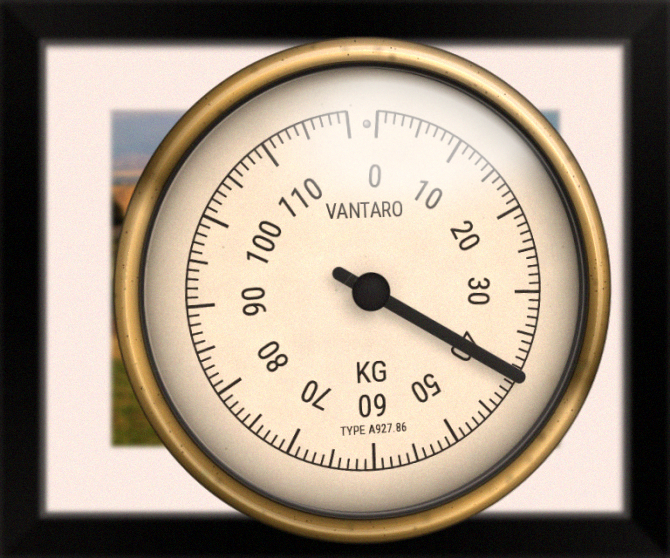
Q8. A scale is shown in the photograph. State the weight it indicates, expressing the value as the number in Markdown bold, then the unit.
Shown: **40** kg
